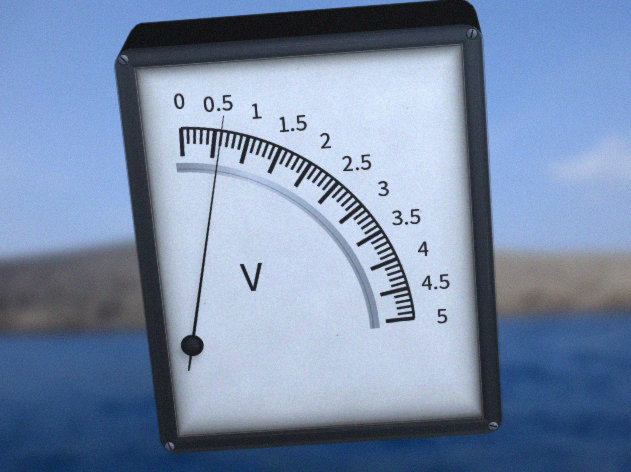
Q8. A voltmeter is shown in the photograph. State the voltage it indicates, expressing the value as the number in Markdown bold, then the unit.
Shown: **0.6** V
